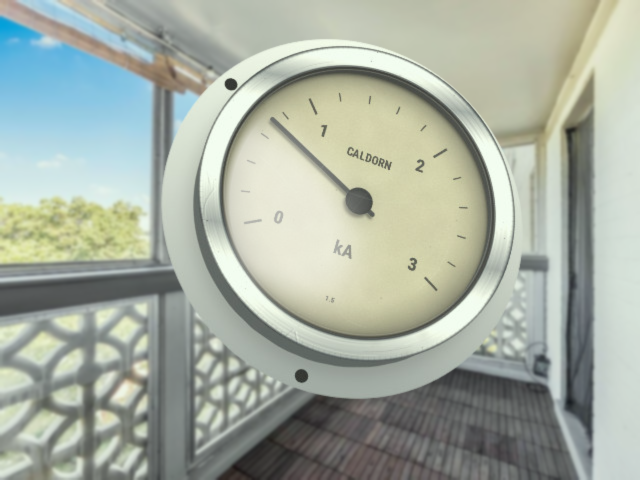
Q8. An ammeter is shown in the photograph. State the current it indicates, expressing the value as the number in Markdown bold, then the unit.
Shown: **0.7** kA
